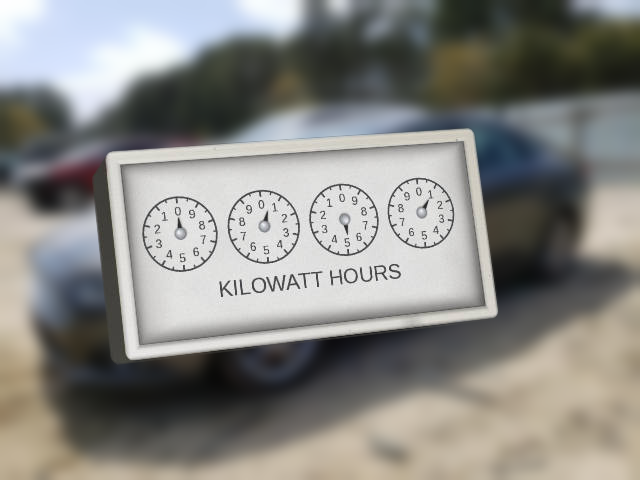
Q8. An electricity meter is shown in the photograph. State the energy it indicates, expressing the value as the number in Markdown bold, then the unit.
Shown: **51** kWh
